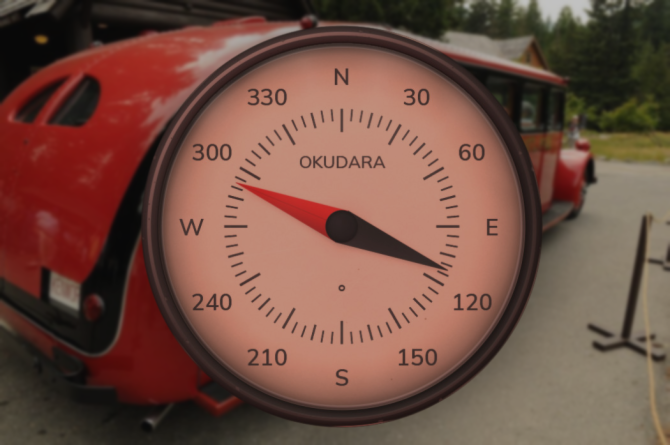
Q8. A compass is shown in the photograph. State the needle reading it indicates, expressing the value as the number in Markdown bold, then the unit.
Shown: **292.5** °
